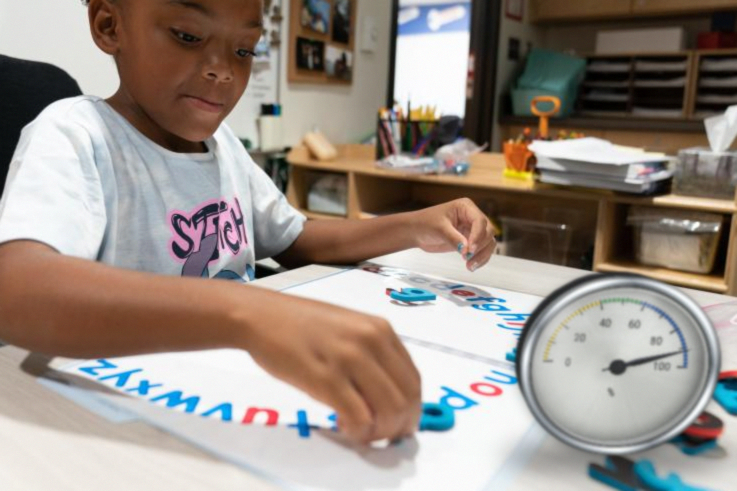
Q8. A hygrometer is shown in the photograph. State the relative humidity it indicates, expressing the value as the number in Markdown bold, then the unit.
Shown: **90** %
